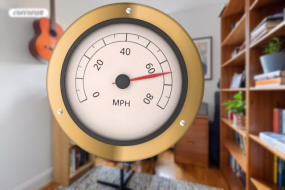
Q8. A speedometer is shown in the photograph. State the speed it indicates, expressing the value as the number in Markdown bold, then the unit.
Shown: **65** mph
